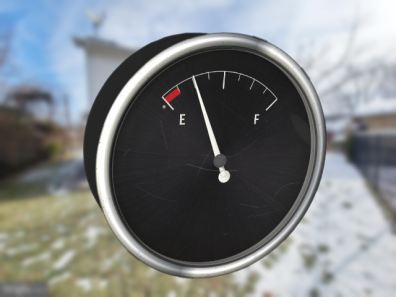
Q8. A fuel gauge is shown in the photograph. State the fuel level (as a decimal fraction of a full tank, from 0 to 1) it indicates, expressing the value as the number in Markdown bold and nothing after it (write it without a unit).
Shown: **0.25**
